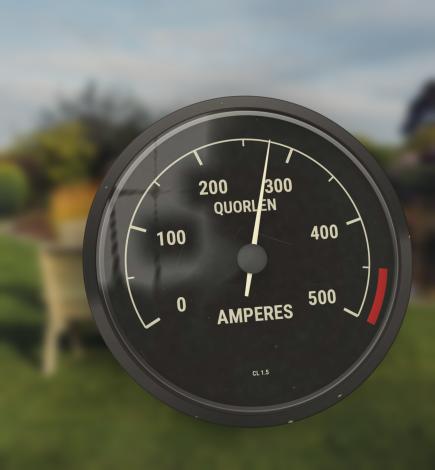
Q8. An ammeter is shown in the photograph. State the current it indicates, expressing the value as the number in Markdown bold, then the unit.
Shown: **275** A
